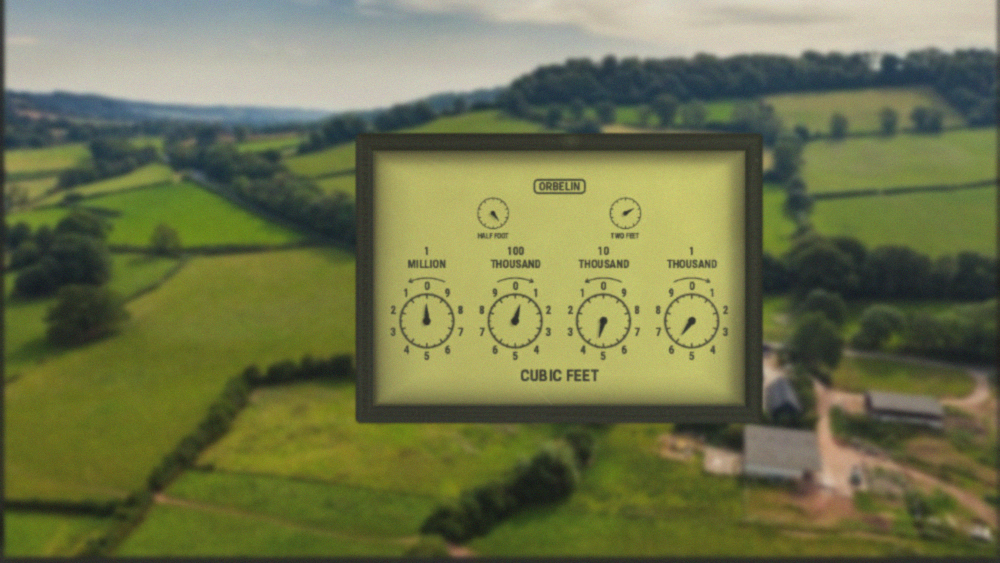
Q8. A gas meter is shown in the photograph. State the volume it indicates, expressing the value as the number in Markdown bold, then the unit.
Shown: **4600** ft³
